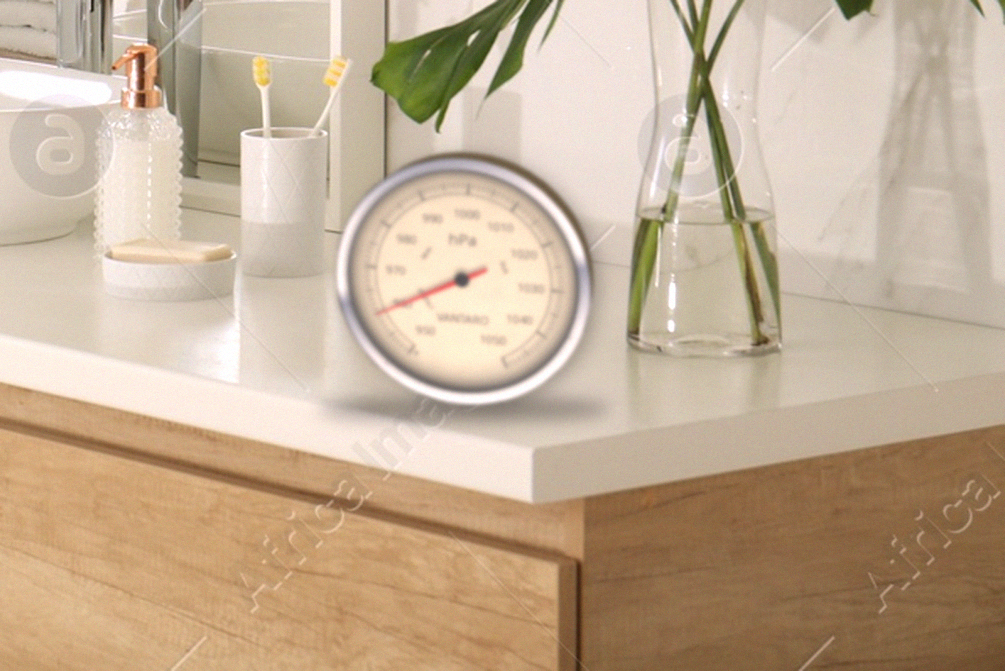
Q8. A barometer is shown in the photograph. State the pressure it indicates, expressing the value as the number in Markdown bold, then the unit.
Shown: **960** hPa
